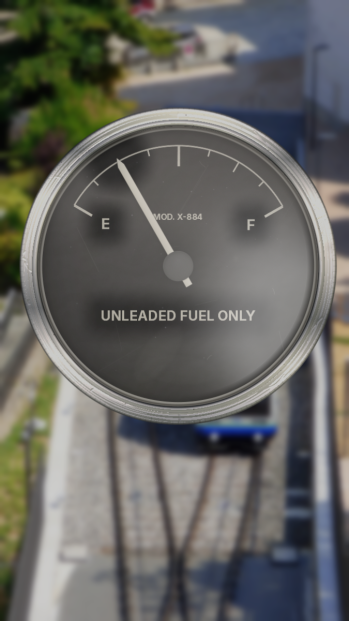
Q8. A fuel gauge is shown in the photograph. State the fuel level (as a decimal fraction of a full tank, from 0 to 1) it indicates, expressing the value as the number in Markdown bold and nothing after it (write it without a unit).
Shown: **0.25**
